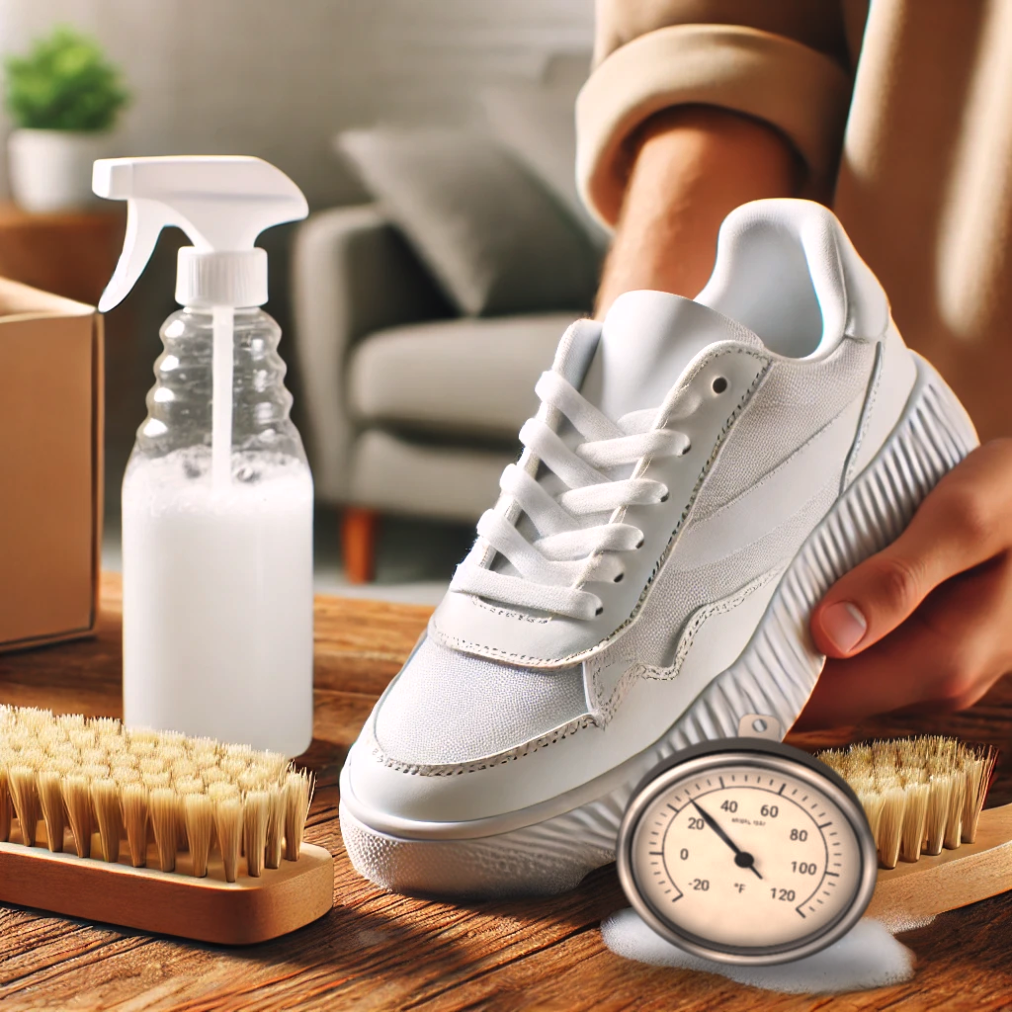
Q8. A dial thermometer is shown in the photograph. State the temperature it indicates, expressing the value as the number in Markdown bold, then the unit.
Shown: **28** °F
